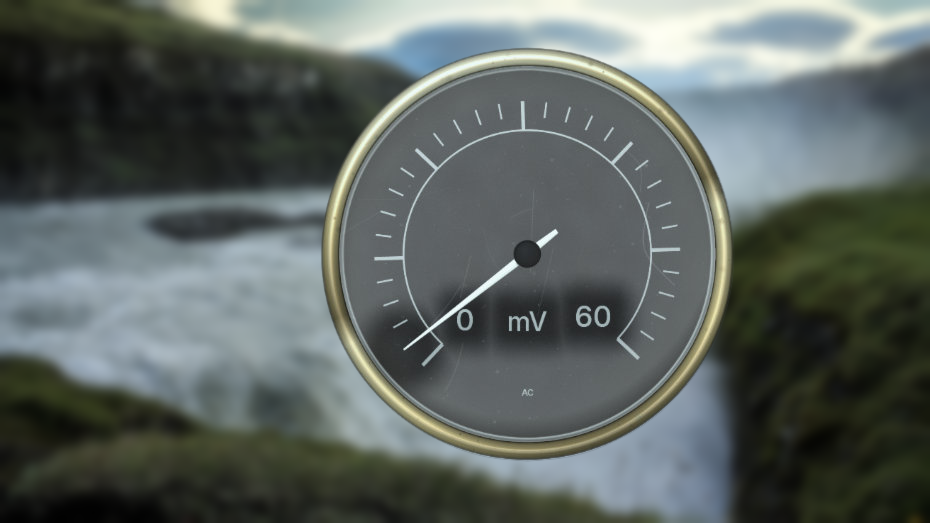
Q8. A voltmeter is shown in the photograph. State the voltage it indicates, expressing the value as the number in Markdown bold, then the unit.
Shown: **2** mV
